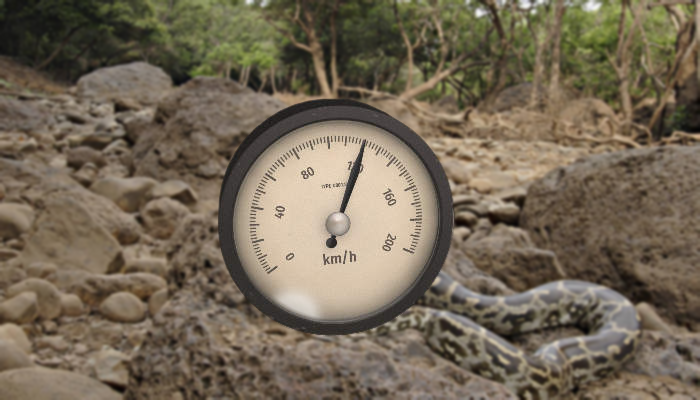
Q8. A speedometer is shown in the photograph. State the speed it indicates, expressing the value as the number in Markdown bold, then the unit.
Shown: **120** km/h
